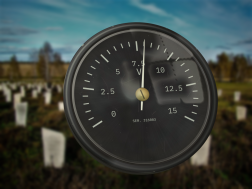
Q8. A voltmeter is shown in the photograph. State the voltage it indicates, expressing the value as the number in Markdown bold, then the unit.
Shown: **8** V
